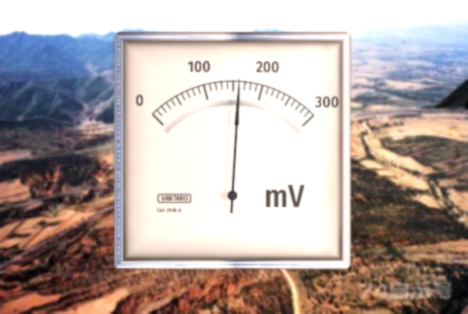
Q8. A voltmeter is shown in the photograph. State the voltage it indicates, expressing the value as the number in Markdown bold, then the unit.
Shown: **160** mV
